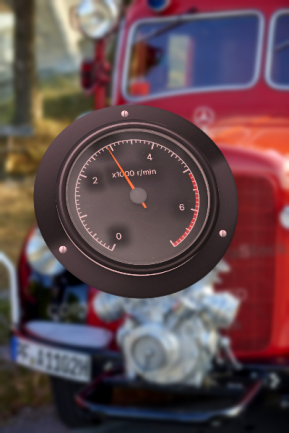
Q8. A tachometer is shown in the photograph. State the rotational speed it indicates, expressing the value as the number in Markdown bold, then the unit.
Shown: **2900** rpm
